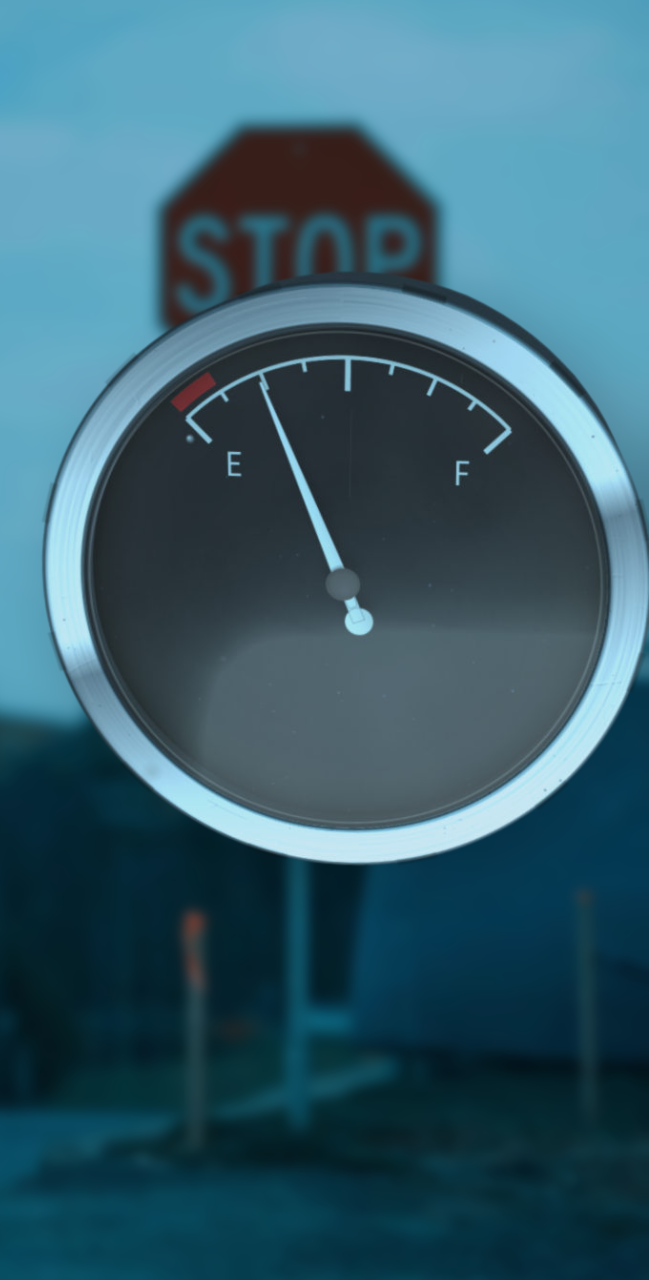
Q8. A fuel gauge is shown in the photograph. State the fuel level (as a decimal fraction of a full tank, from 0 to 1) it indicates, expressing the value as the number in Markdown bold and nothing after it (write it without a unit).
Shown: **0.25**
